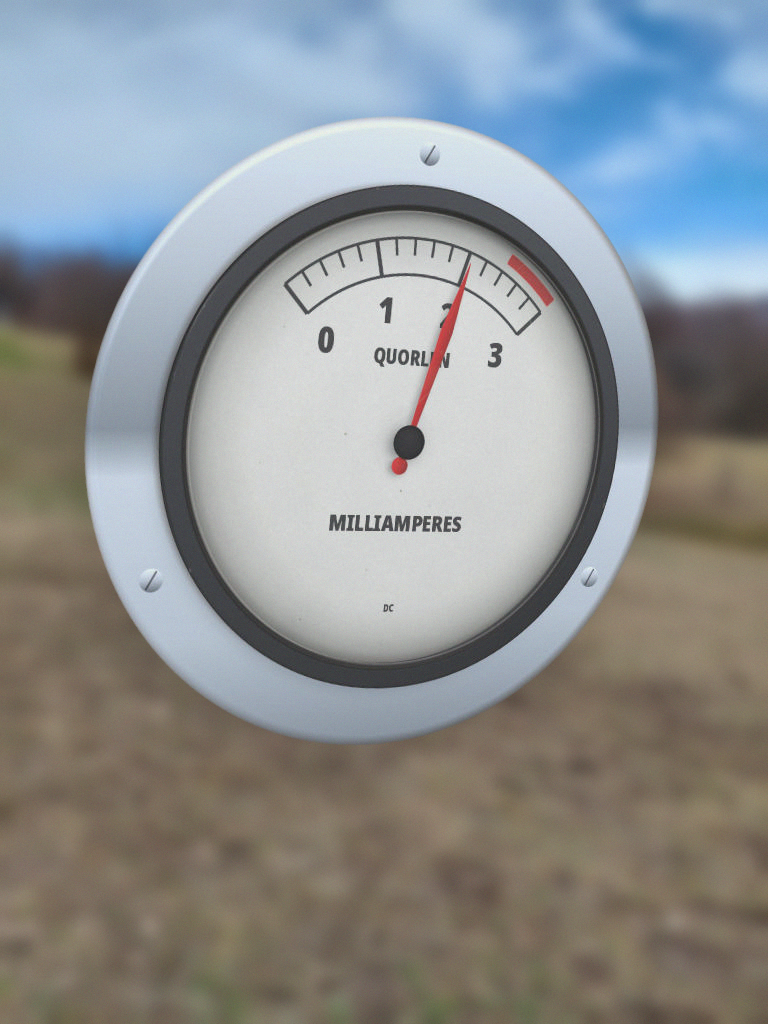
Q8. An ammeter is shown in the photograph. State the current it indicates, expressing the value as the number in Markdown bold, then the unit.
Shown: **2** mA
